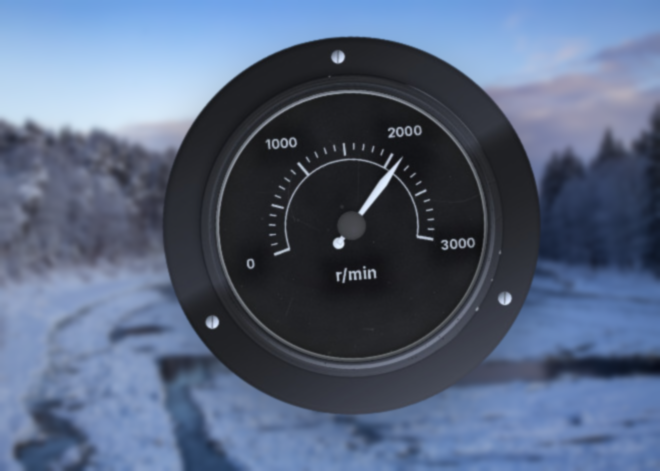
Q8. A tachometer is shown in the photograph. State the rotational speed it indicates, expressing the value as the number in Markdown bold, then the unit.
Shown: **2100** rpm
